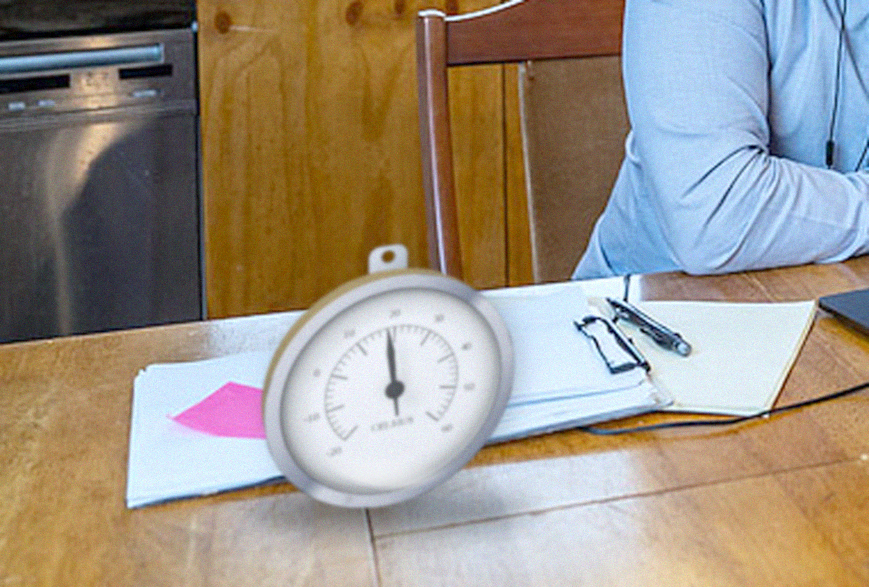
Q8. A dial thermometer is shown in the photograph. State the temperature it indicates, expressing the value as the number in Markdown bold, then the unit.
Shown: **18** °C
